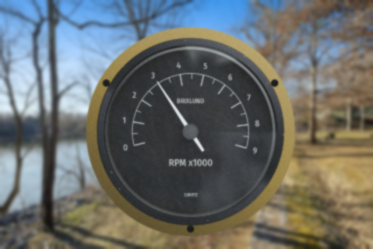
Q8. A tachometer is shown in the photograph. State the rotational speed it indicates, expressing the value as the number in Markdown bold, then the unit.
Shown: **3000** rpm
